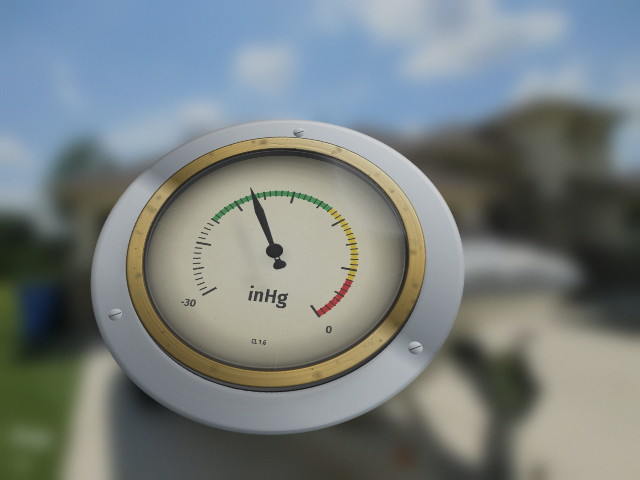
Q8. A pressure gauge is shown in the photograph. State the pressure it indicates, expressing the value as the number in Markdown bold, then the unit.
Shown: **-18.5** inHg
